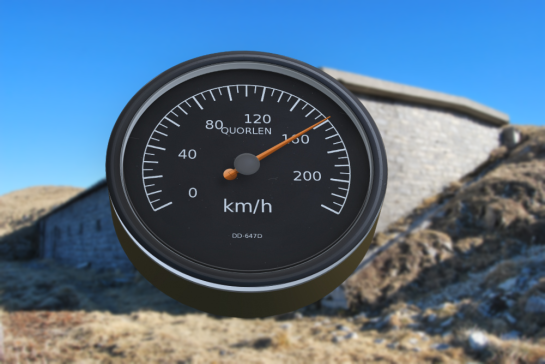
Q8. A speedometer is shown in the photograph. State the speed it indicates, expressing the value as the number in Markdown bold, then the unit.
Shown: **160** km/h
